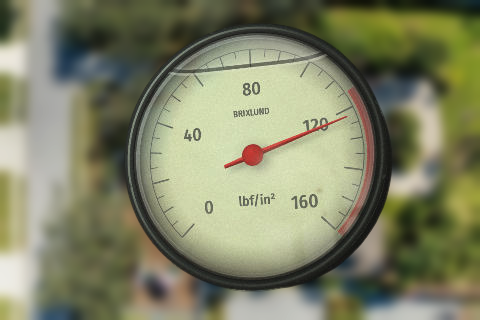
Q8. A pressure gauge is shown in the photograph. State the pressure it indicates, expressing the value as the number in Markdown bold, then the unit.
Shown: **122.5** psi
